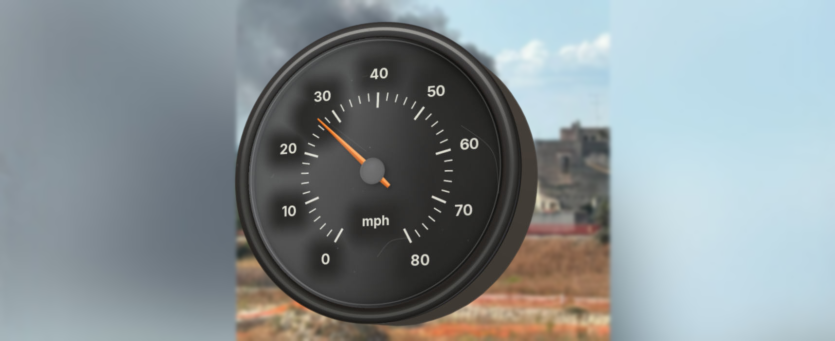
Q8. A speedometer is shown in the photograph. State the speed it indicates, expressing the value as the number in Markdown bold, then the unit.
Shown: **27** mph
